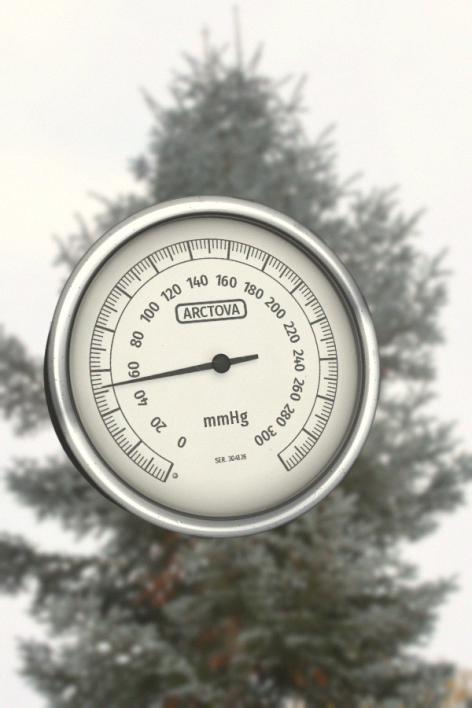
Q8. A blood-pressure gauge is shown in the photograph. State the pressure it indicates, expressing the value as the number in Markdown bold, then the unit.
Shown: **52** mmHg
